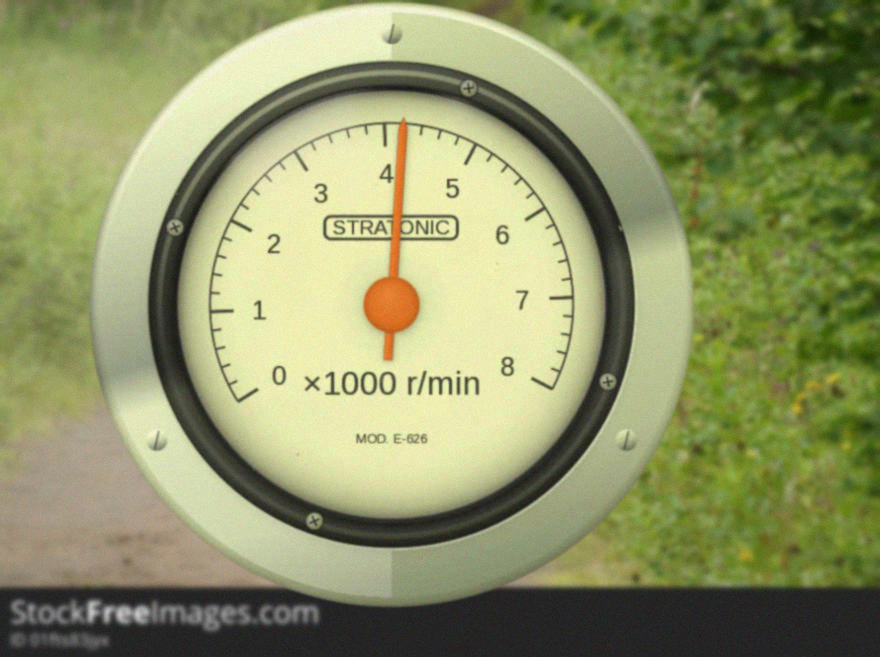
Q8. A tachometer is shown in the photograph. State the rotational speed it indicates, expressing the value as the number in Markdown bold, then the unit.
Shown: **4200** rpm
